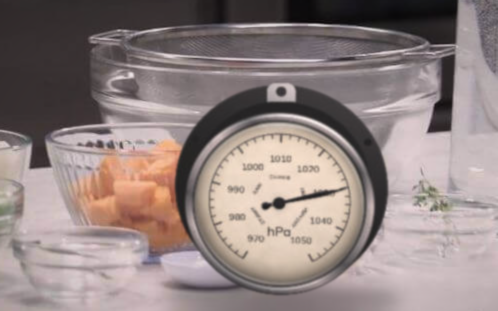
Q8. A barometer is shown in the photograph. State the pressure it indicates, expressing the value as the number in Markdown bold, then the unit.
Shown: **1030** hPa
